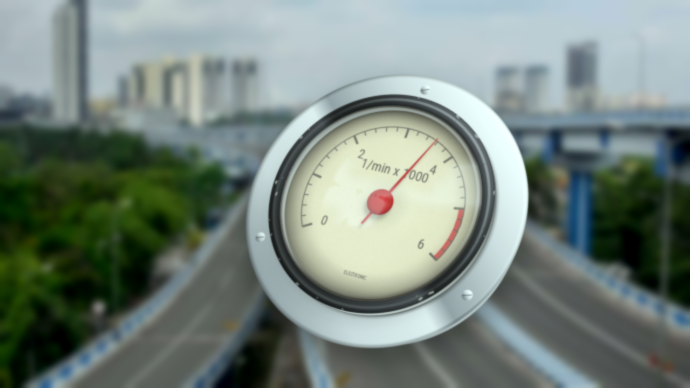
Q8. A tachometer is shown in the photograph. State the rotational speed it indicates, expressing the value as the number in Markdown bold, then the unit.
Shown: **3600** rpm
